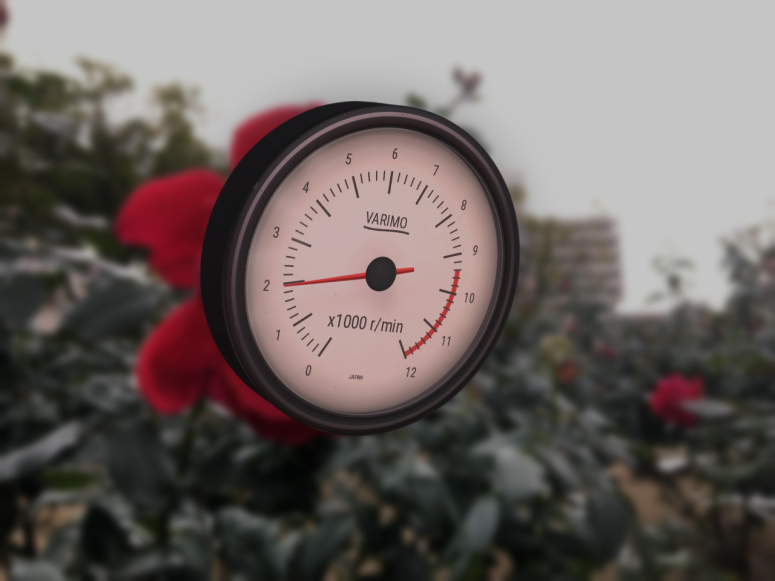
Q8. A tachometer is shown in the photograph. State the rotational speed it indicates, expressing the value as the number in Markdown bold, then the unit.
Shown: **2000** rpm
